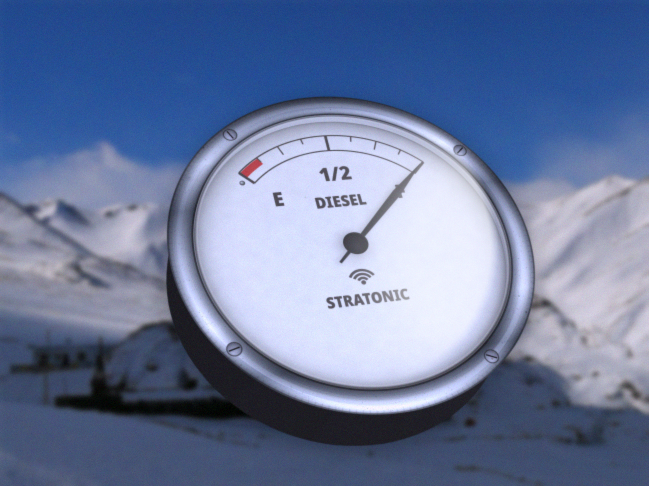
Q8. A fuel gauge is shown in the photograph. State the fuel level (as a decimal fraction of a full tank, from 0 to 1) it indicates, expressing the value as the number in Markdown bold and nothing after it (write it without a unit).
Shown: **1**
